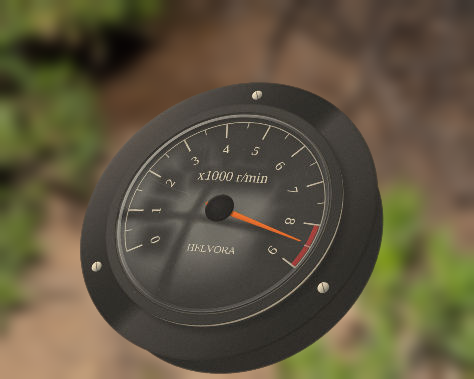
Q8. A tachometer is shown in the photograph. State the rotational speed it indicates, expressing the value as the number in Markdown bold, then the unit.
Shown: **8500** rpm
